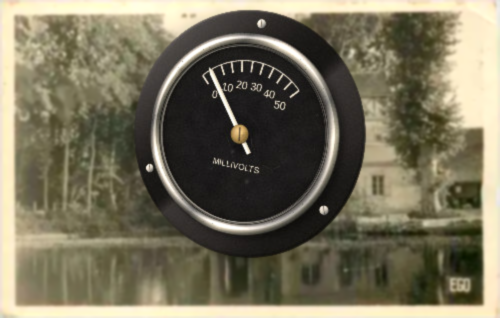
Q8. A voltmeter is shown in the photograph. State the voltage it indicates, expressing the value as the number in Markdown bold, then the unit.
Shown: **5** mV
